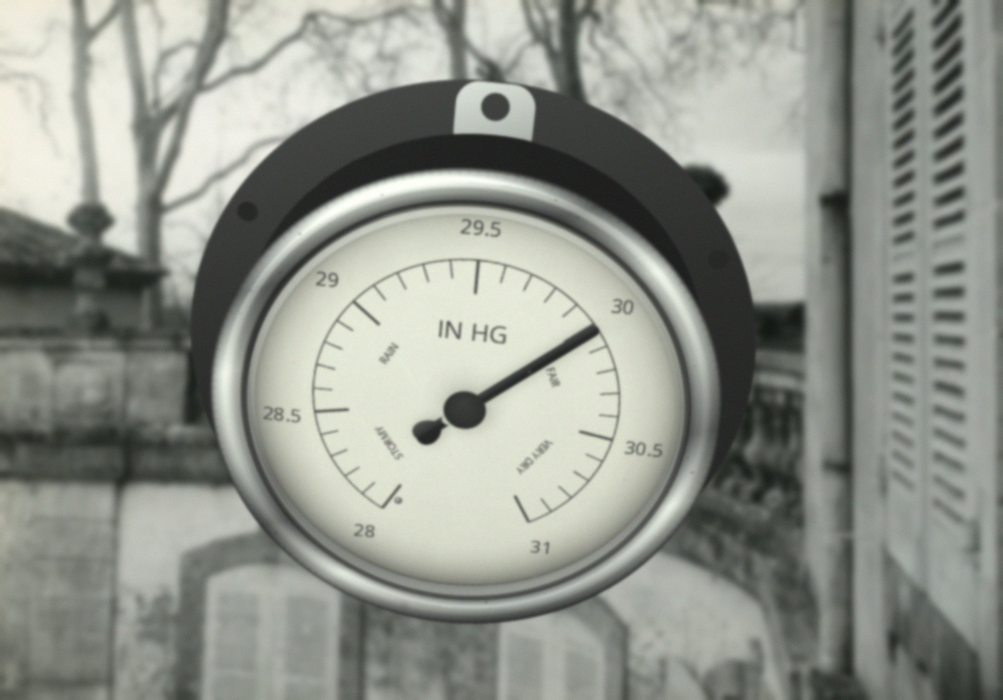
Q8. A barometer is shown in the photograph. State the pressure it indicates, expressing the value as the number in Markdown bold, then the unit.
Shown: **30** inHg
